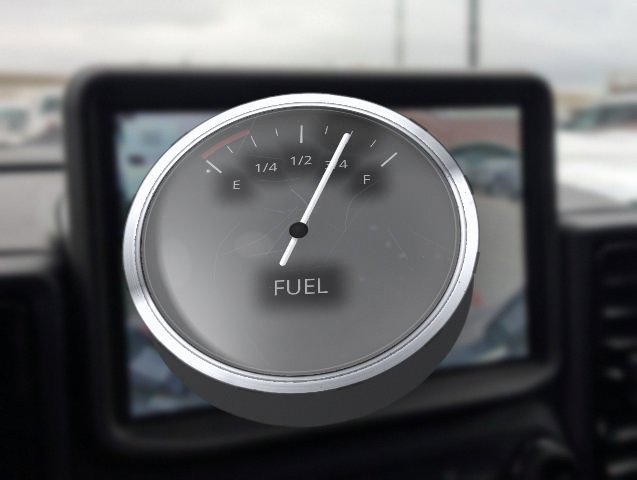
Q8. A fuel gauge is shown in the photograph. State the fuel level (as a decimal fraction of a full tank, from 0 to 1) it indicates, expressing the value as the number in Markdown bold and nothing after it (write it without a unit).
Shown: **0.75**
